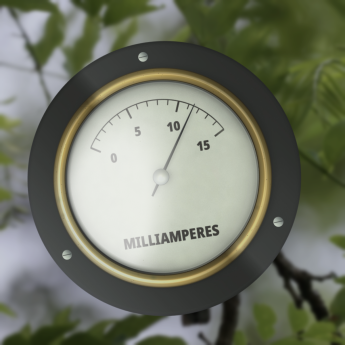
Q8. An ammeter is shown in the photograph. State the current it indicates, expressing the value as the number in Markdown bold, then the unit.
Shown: **11.5** mA
